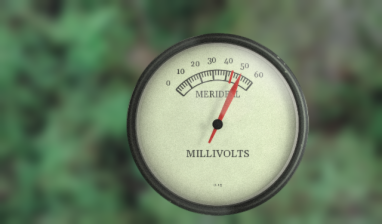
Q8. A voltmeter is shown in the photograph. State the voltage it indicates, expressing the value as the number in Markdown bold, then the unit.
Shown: **50** mV
